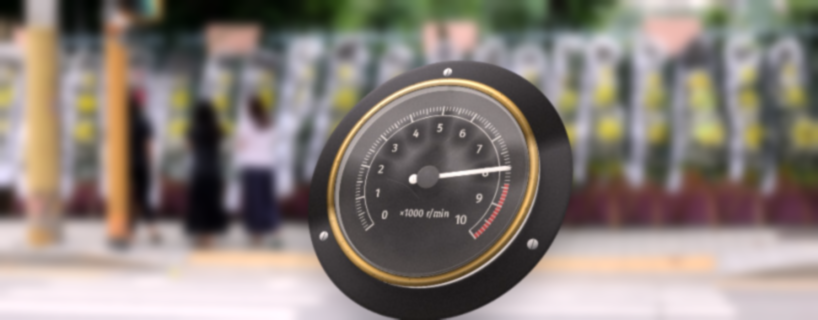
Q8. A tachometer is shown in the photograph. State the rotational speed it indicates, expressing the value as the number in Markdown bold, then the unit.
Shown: **8000** rpm
